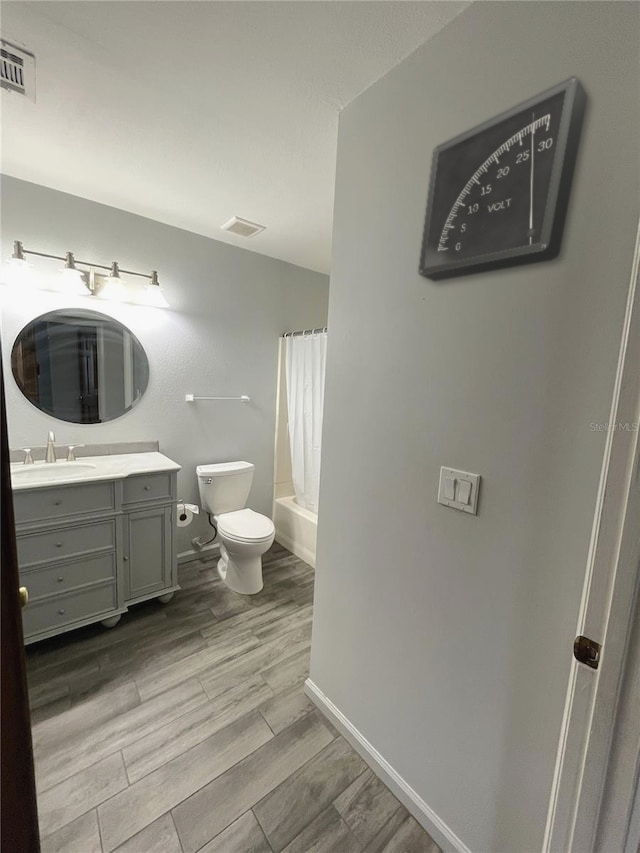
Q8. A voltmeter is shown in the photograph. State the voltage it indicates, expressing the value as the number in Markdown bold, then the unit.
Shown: **27.5** V
